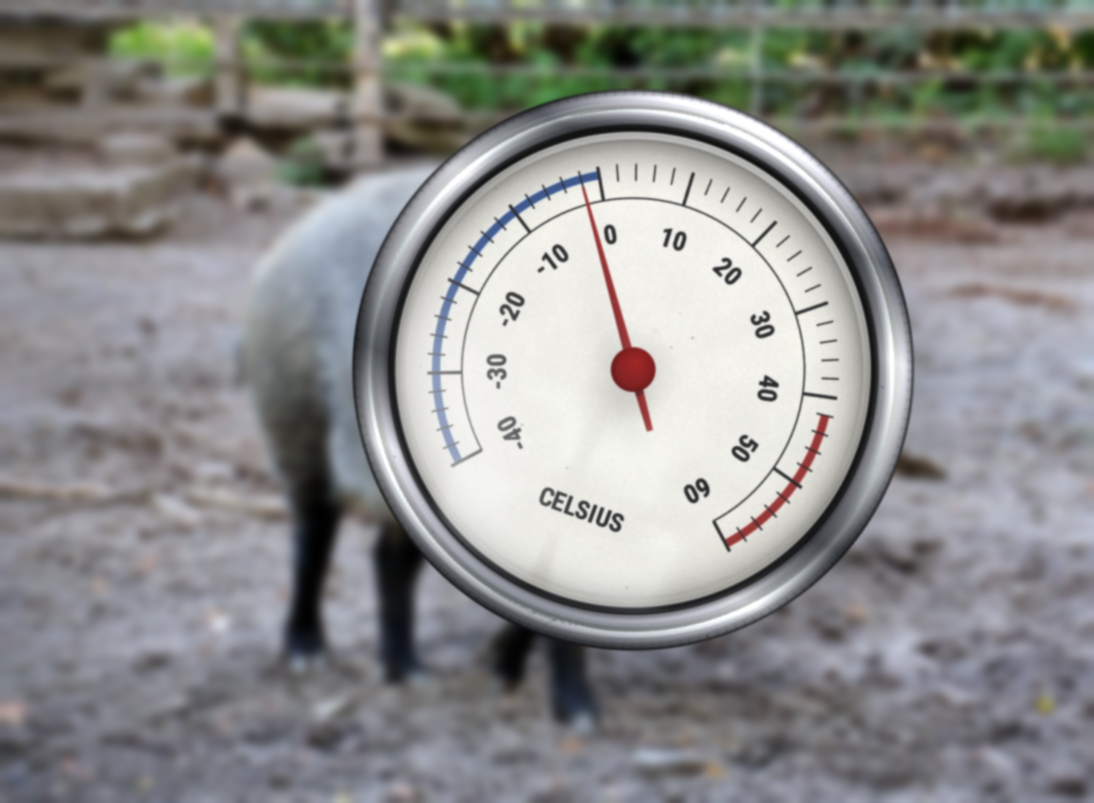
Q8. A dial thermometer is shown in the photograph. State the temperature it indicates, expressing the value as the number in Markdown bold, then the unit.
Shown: **-2** °C
